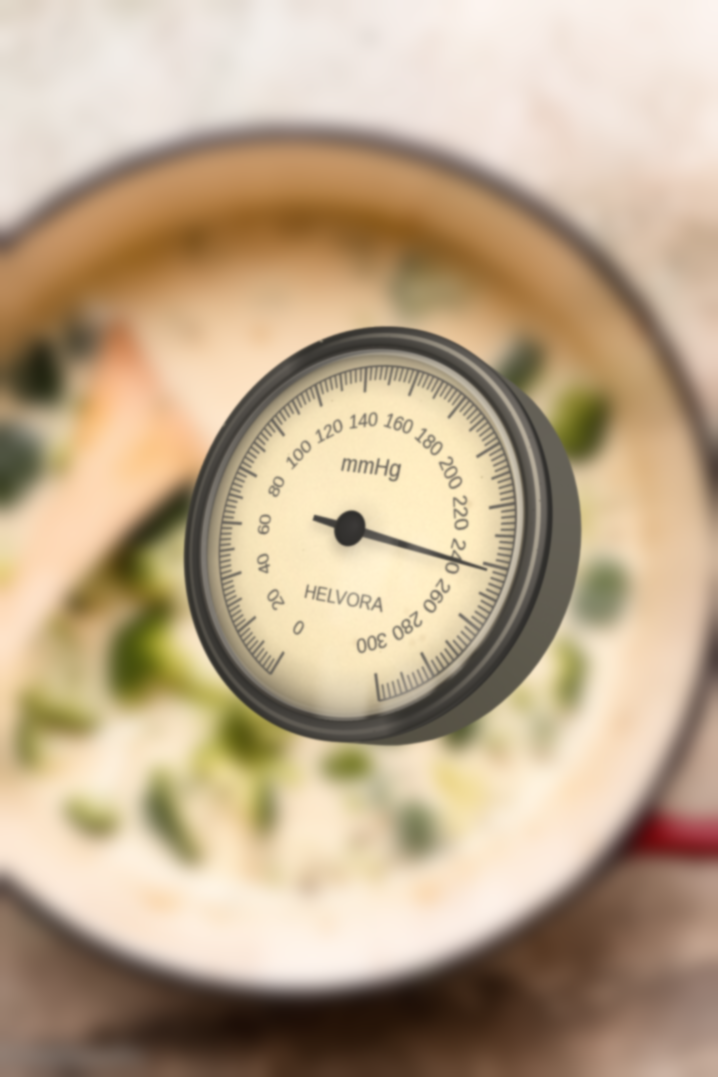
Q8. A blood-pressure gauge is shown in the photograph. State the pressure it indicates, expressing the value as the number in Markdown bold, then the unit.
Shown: **242** mmHg
